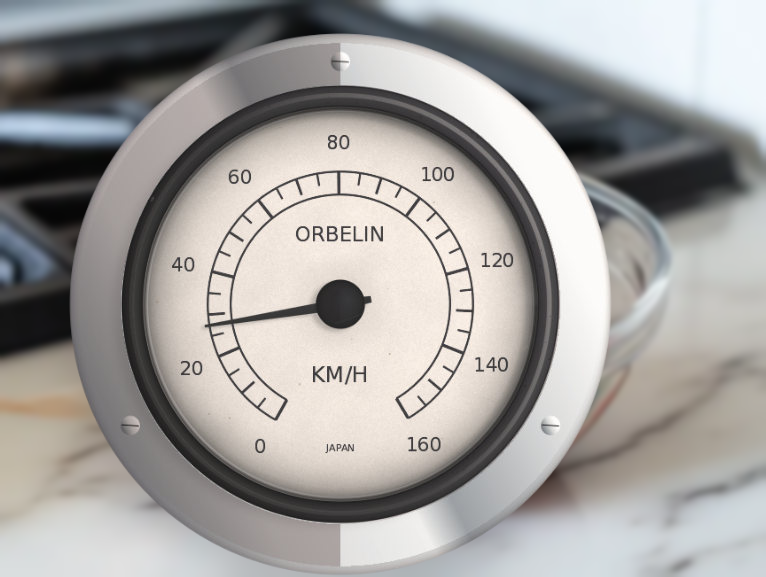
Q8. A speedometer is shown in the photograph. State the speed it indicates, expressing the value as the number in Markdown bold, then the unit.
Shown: **27.5** km/h
